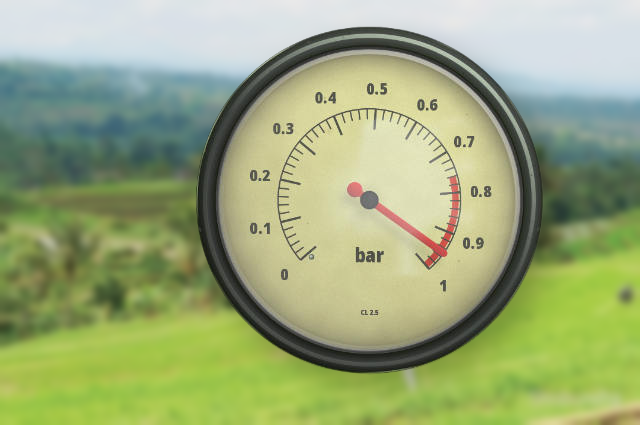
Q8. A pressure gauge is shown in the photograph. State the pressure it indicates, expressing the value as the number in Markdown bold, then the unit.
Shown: **0.95** bar
